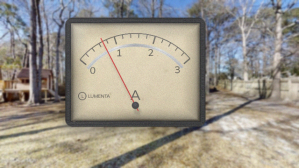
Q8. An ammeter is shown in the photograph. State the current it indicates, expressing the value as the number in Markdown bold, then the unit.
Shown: **0.7** A
